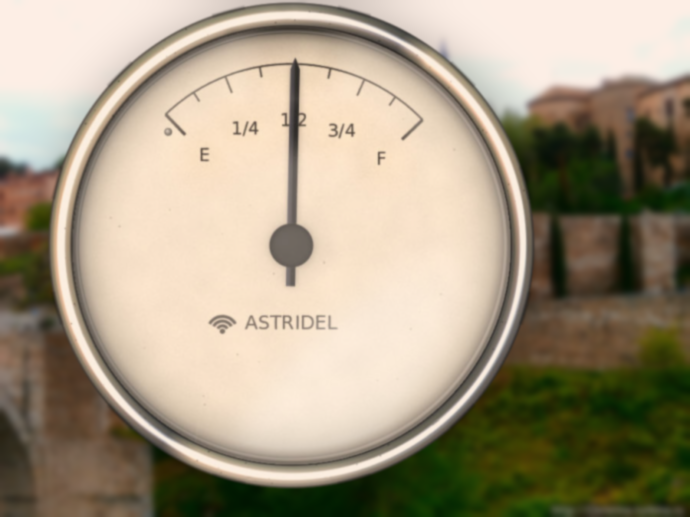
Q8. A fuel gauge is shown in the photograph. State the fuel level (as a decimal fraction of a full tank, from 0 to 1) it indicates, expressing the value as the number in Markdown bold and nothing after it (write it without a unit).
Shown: **0.5**
